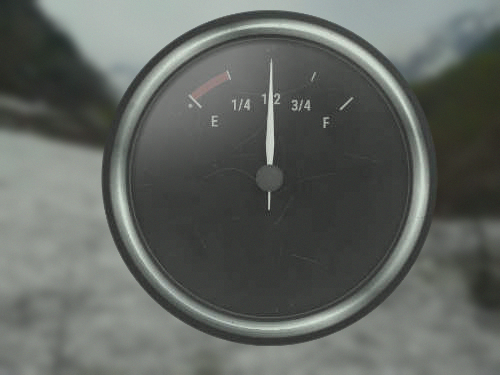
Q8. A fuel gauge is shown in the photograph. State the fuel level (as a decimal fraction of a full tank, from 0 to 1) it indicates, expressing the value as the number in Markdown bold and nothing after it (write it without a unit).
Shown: **0.5**
